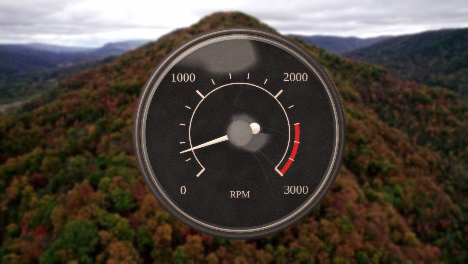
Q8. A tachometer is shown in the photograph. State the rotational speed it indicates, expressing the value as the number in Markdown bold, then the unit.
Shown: **300** rpm
